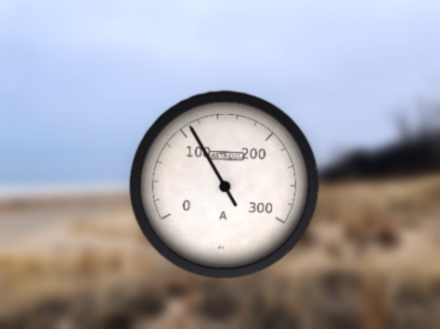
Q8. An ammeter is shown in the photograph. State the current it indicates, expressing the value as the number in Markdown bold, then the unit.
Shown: **110** A
